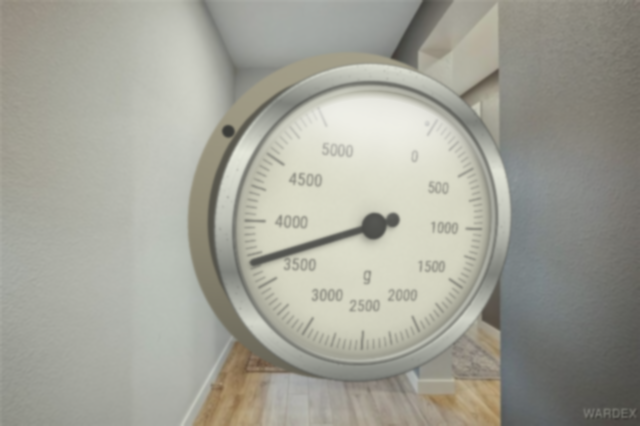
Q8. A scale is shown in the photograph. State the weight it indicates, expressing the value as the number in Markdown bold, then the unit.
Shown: **3700** g
